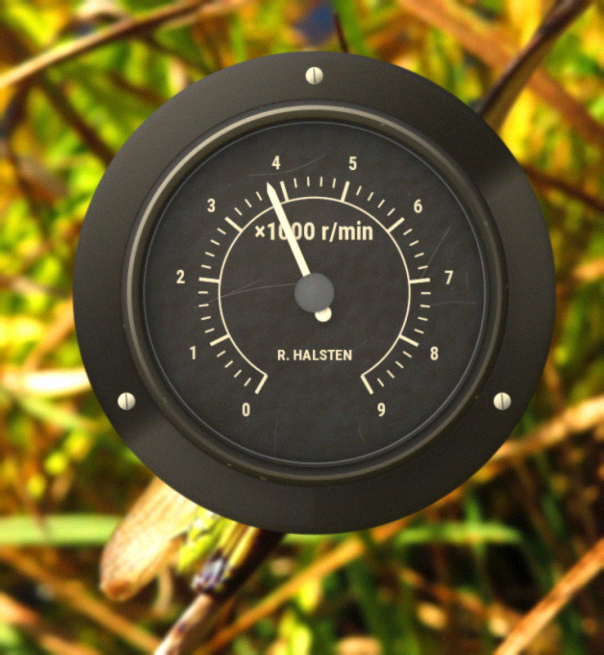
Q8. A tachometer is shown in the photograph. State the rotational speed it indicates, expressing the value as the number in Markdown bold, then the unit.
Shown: **3800** rpm
